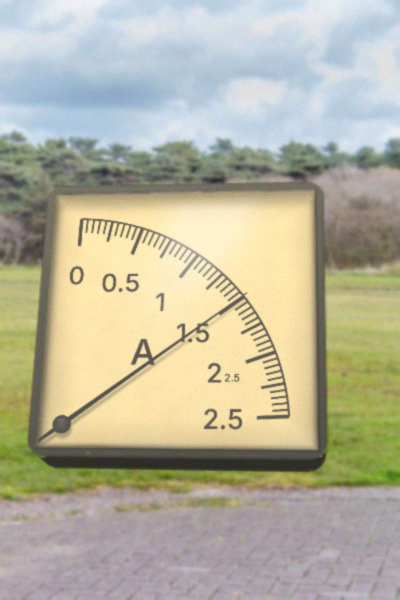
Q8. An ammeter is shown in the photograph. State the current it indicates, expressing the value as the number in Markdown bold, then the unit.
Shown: **1.5** A
